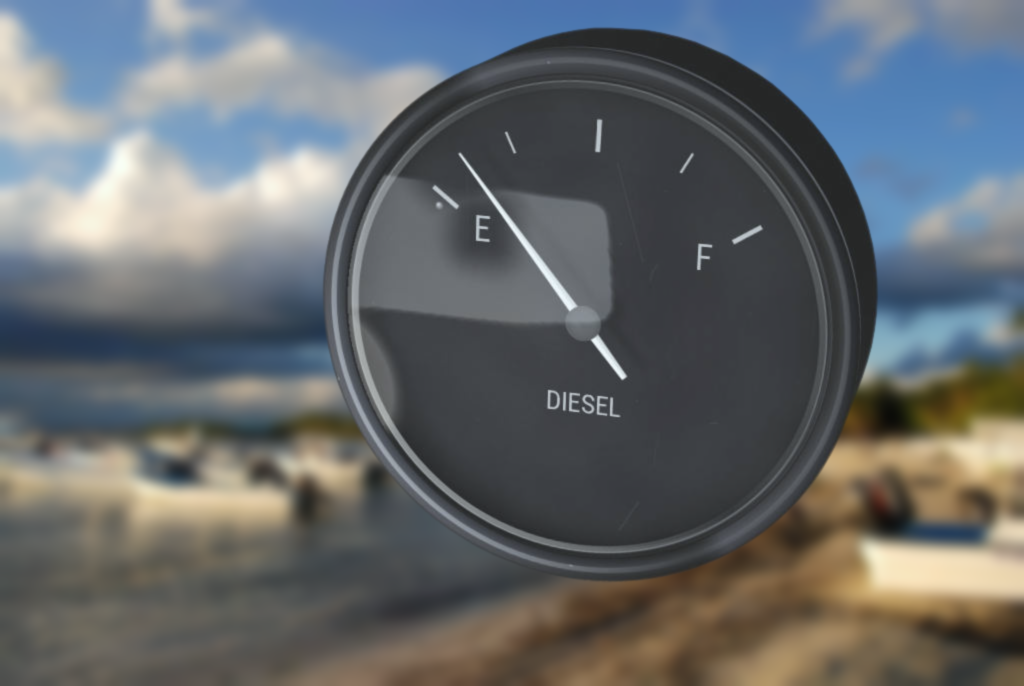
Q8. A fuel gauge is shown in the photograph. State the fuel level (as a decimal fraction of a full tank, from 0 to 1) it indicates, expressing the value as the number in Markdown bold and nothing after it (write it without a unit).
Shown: **0.125**
